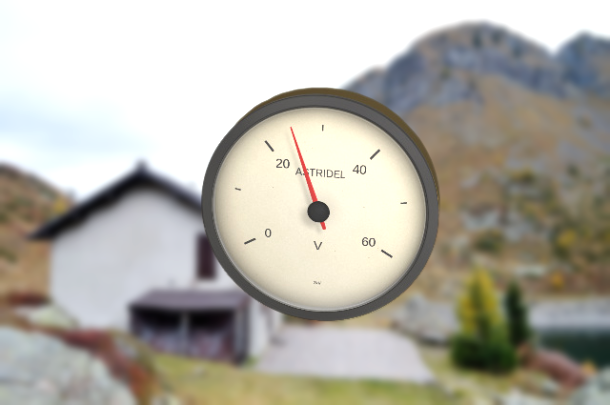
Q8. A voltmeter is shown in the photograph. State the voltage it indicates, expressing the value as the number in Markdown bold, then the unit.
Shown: **25** V
